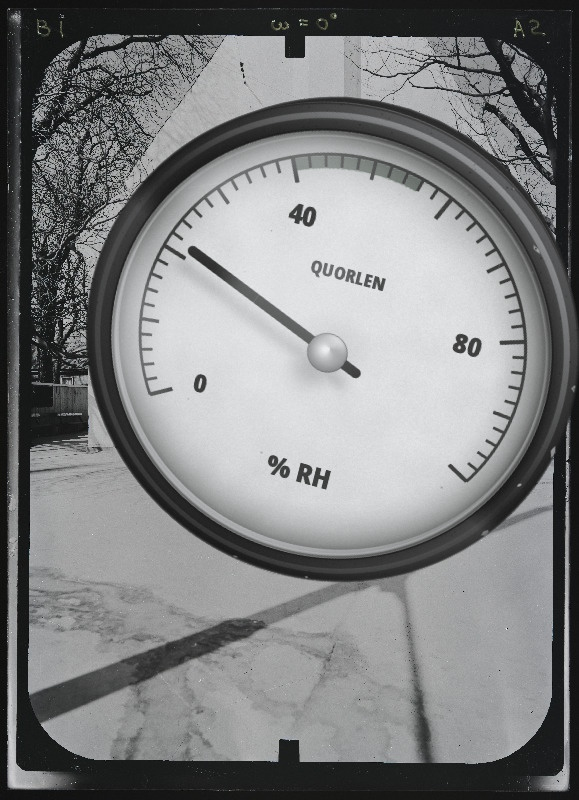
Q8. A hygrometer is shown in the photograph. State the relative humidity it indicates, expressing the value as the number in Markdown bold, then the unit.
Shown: **22** %
